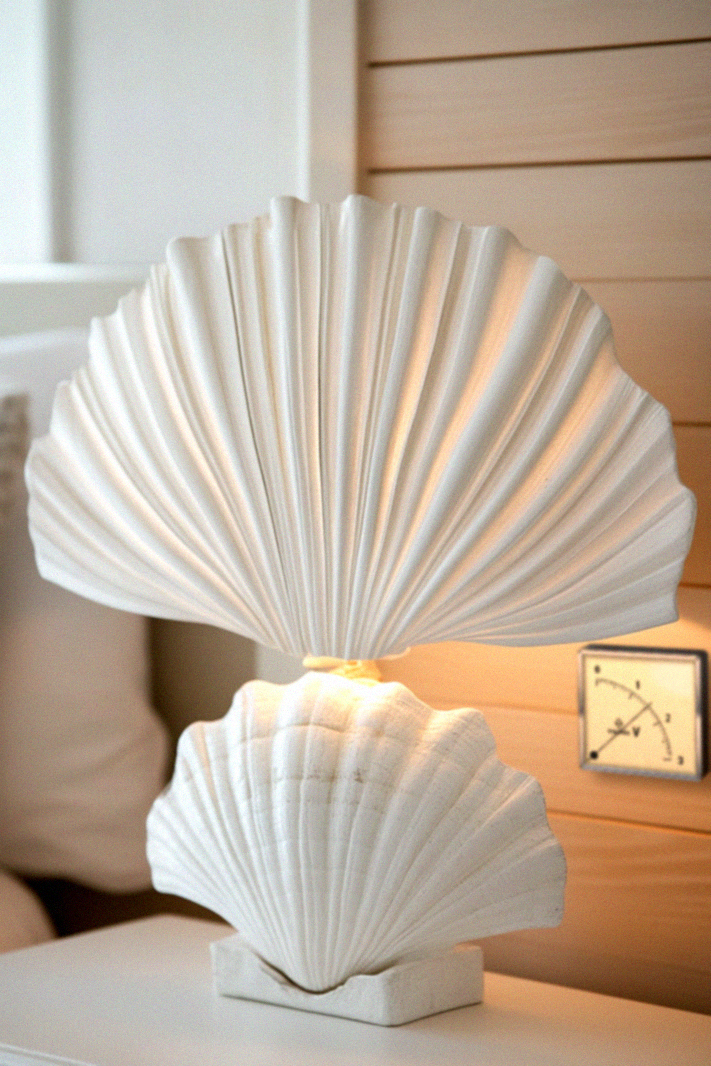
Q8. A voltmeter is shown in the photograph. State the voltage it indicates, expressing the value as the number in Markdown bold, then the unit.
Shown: **1.5** V
